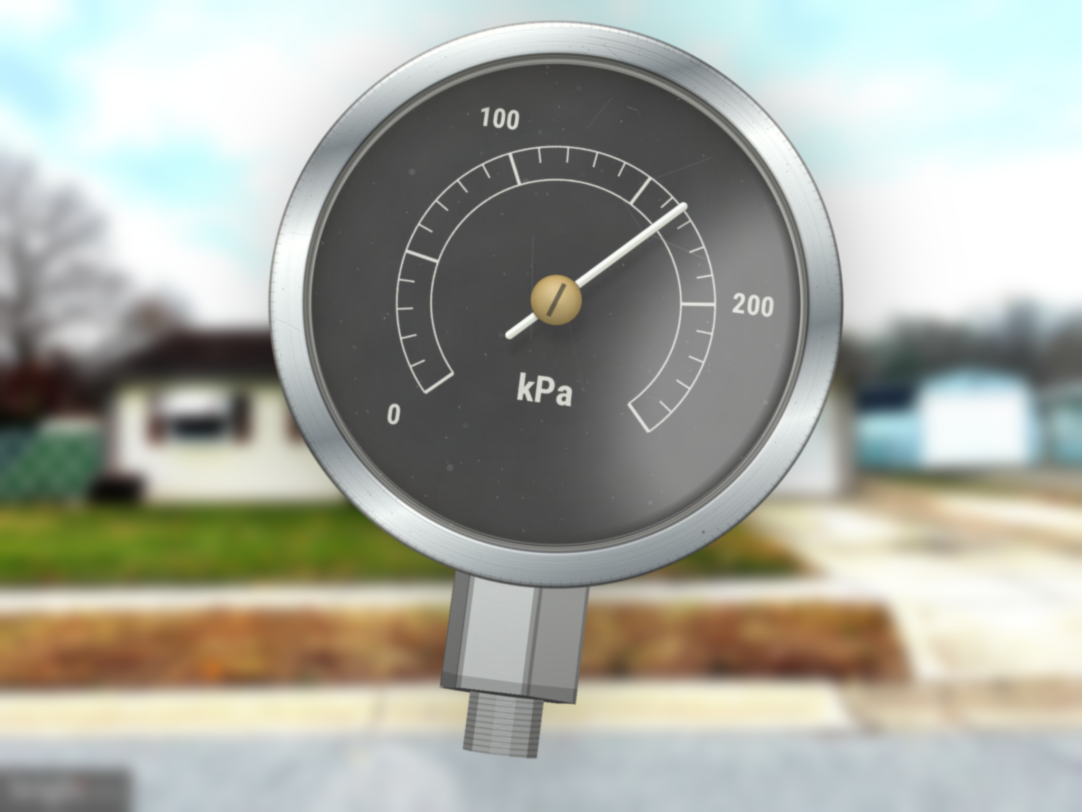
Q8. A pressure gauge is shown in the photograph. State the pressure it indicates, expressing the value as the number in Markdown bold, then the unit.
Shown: **165** kPa
